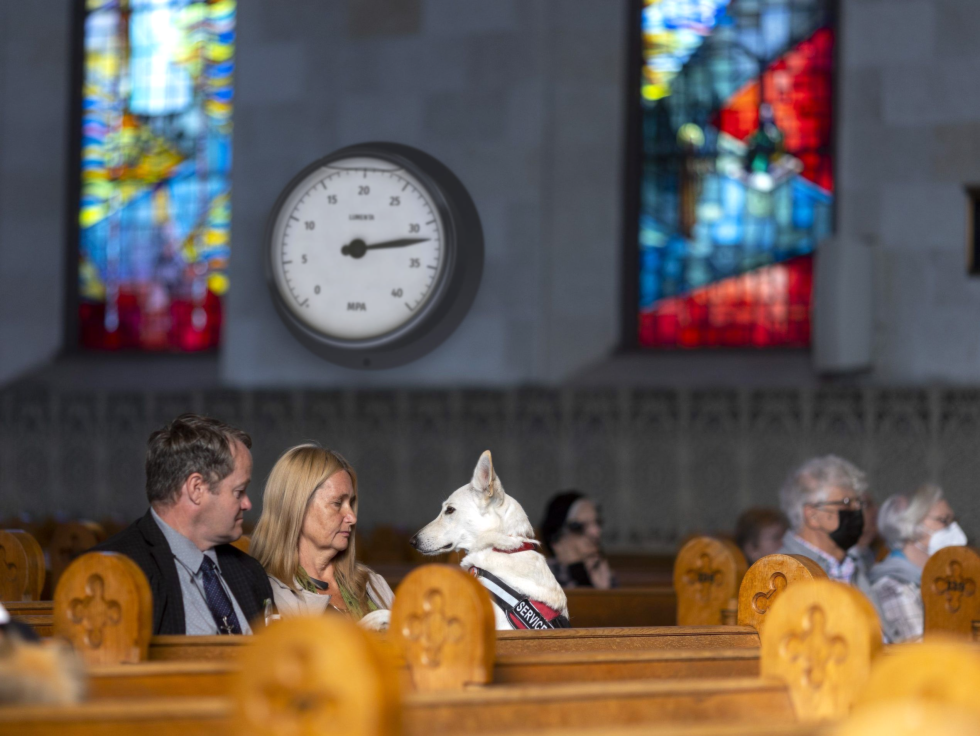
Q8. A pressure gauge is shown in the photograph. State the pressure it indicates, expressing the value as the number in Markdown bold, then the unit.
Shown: **32** MPa
